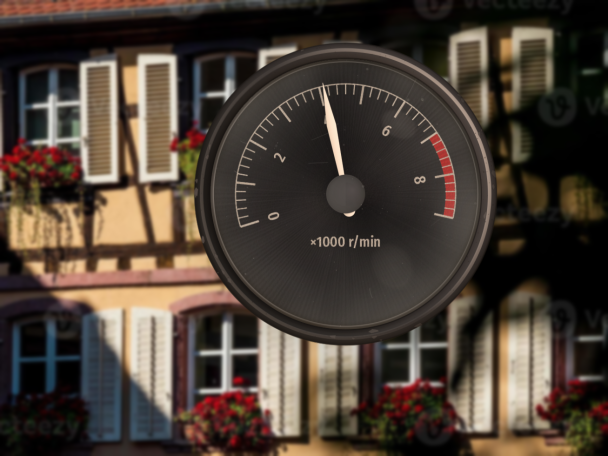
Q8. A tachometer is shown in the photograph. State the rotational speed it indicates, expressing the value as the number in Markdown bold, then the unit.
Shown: **4100** rpm
